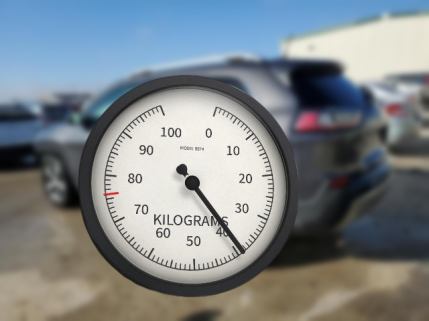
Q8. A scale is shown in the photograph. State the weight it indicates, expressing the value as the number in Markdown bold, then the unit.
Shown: **39** kg
